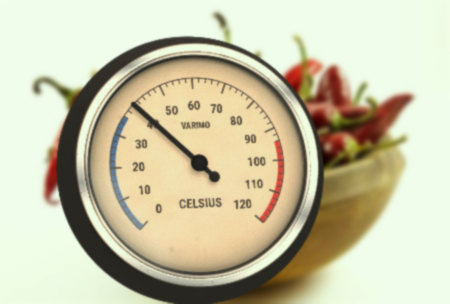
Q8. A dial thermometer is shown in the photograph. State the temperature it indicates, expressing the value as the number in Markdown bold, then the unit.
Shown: **40** °C
